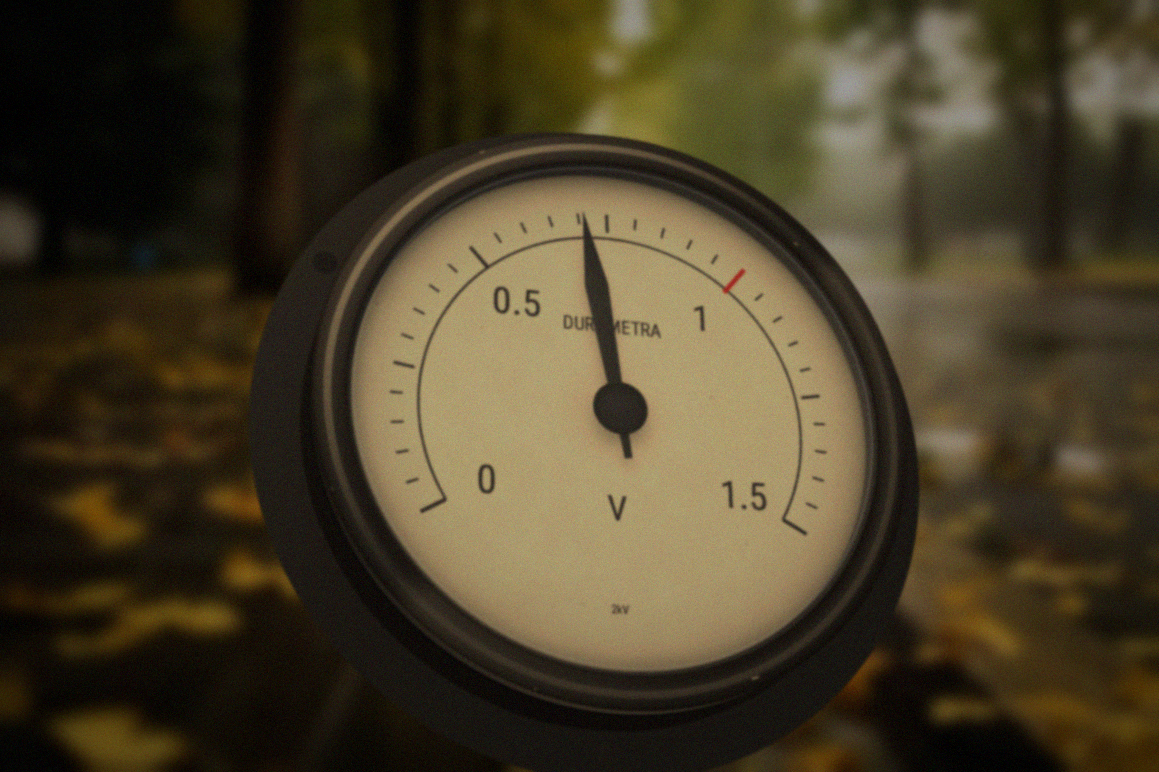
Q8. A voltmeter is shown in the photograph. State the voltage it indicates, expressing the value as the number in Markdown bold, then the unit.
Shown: **0.7** V
